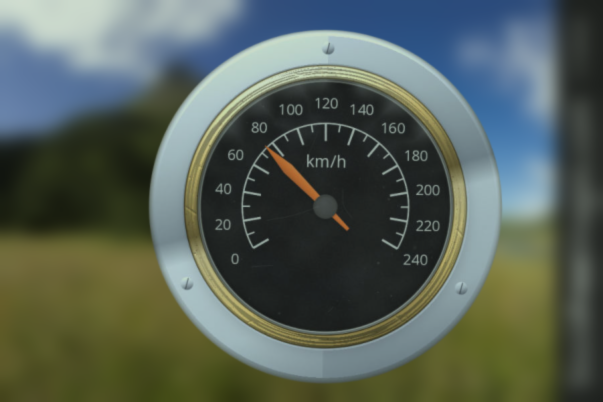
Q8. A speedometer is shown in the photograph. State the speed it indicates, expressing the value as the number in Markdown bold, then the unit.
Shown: **75** km/h
